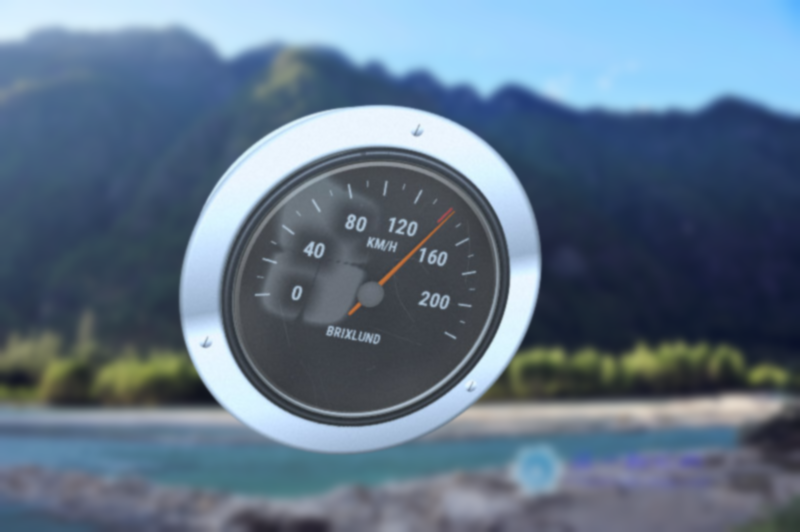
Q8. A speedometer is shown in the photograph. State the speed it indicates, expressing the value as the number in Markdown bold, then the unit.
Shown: **140** km/h
